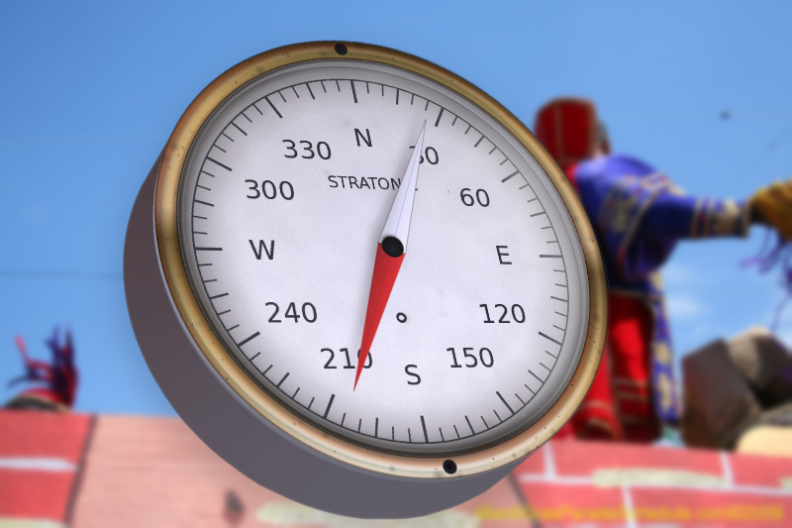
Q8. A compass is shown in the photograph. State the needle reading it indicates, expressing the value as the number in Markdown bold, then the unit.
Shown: **205** °
